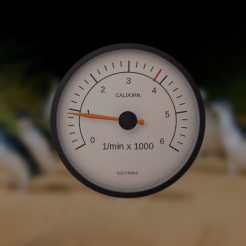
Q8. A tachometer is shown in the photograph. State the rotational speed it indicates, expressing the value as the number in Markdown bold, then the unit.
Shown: **900** rpm
